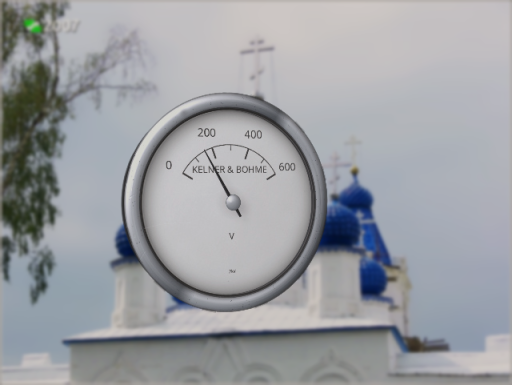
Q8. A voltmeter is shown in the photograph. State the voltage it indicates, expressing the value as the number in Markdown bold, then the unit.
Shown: **150** V
